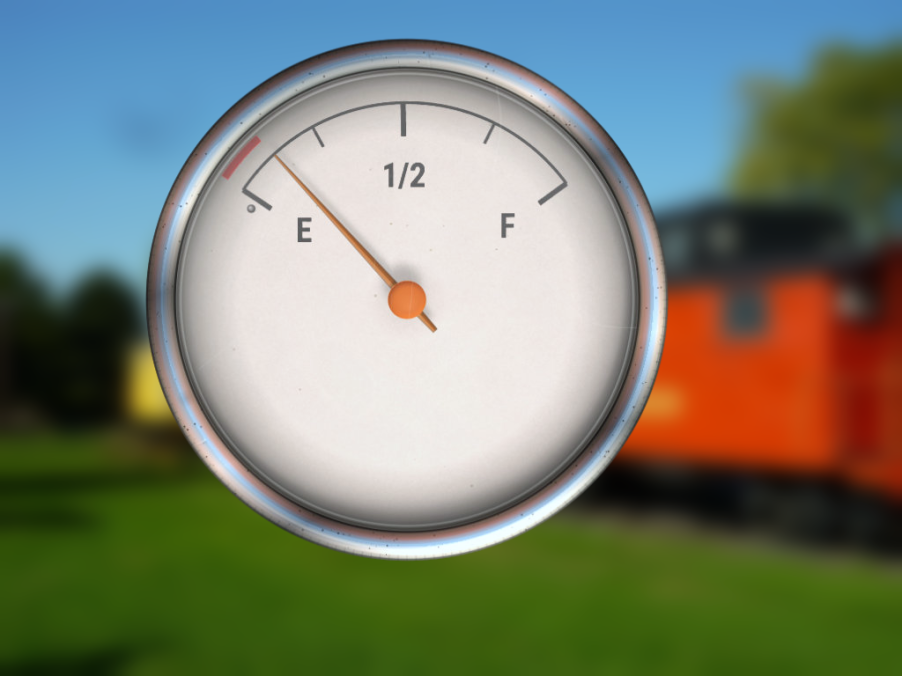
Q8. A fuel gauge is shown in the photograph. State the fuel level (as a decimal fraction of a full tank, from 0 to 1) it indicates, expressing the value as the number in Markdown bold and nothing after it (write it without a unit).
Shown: **0.125**
